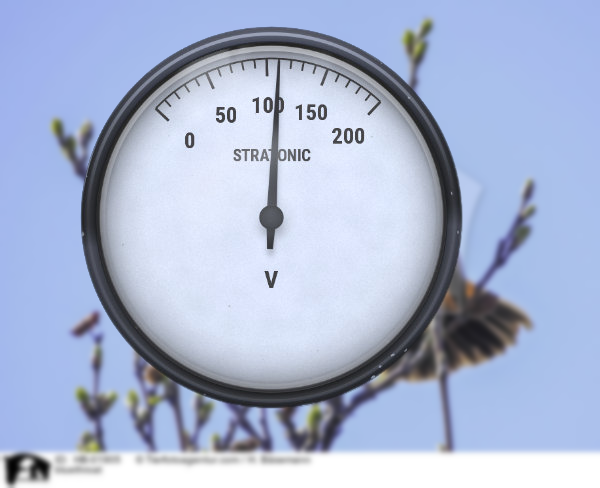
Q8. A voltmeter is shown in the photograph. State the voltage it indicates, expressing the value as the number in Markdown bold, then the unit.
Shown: **110** V
